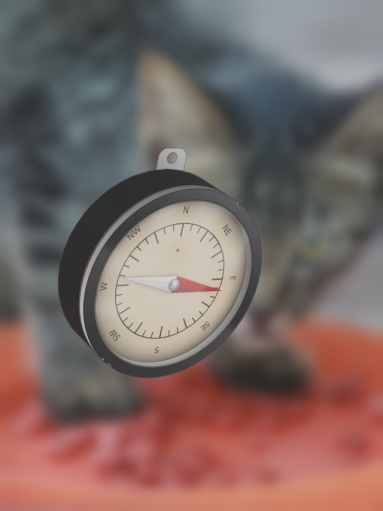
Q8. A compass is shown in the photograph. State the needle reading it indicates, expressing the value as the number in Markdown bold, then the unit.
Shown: **100** °
